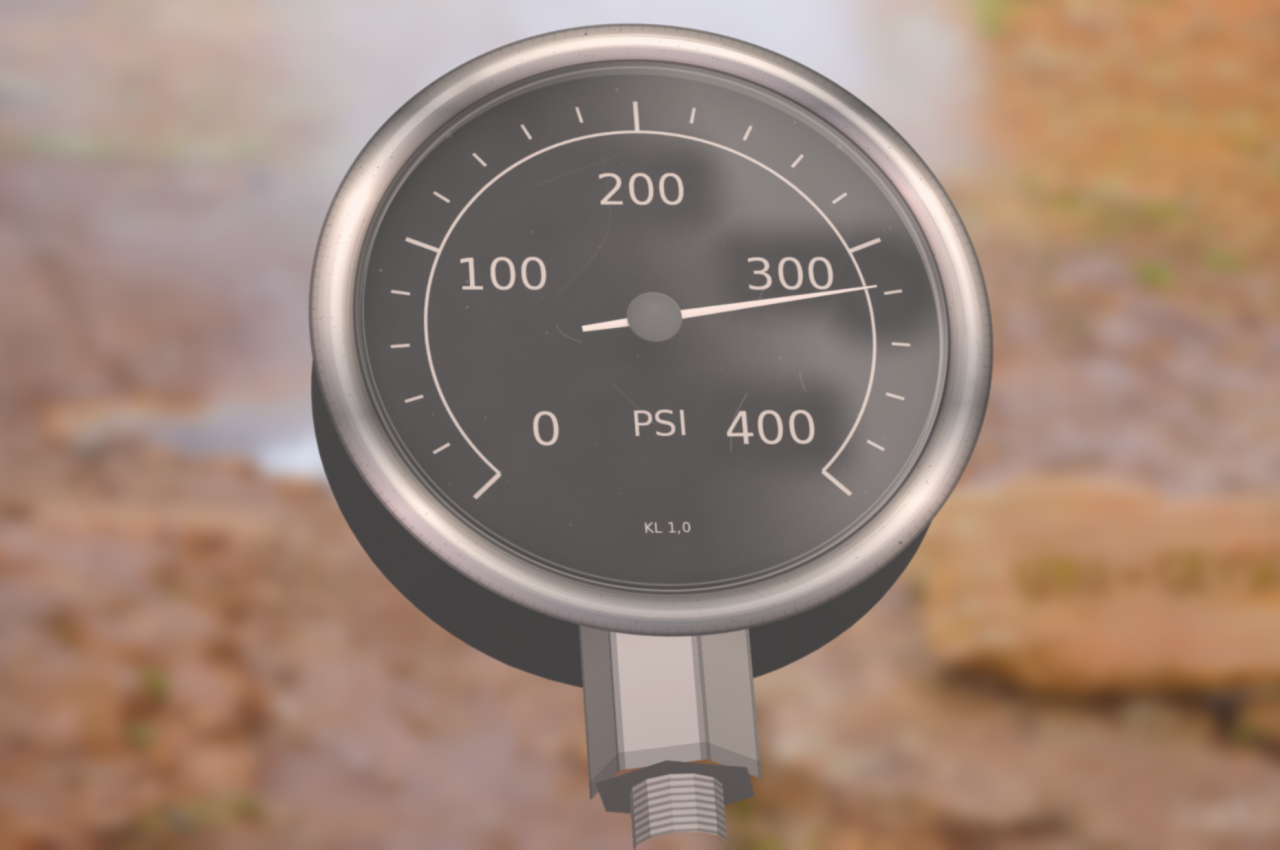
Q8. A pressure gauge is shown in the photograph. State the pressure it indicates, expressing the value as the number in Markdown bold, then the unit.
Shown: **320** psi
